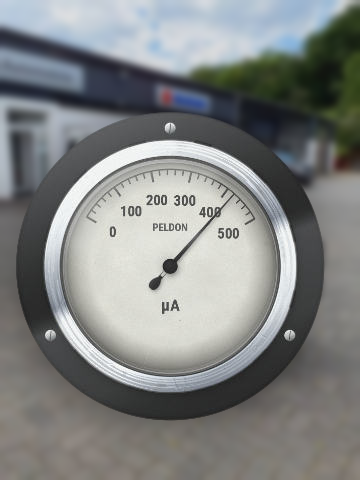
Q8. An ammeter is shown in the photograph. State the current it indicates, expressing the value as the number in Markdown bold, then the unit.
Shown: **420** µA
